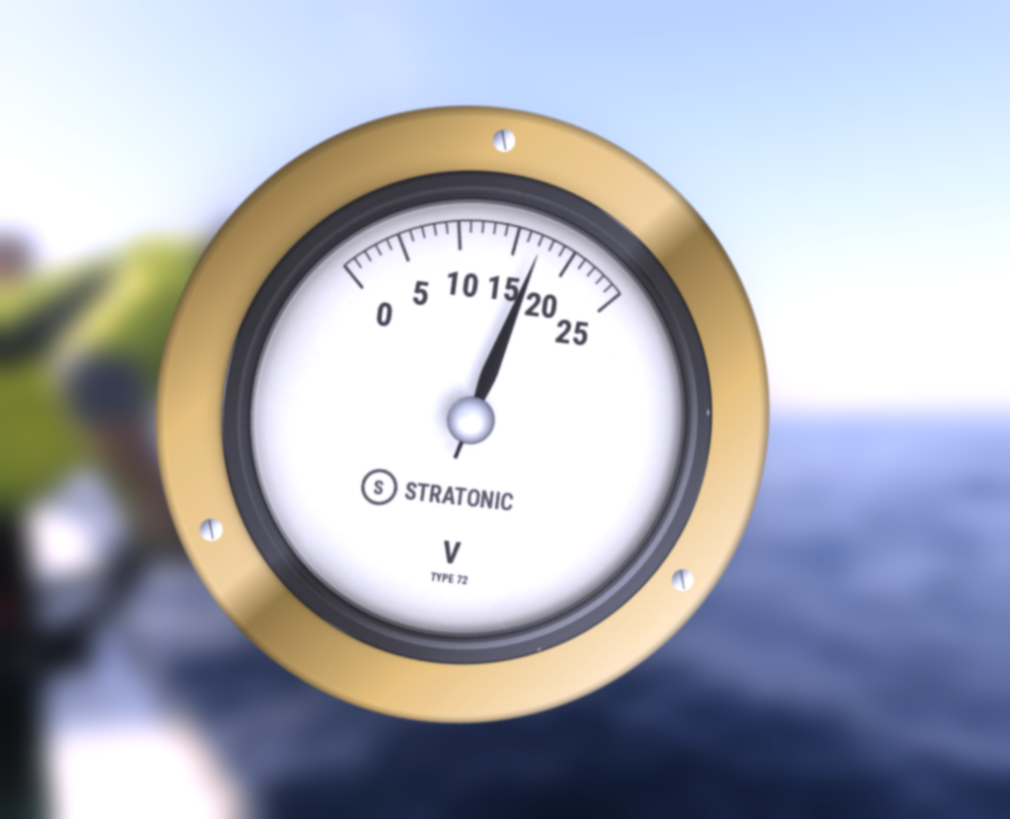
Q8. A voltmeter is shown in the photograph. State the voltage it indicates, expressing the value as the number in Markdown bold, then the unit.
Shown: **17** V
